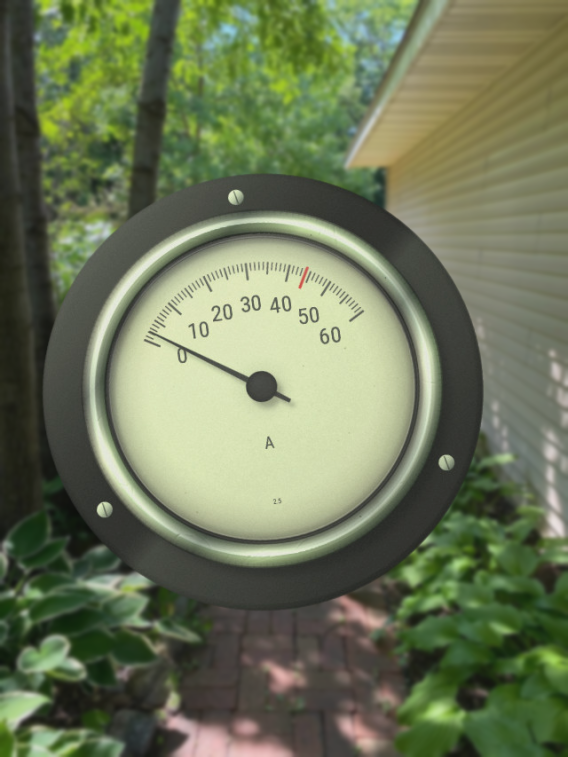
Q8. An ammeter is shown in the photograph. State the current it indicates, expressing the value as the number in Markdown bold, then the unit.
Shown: **2** A
